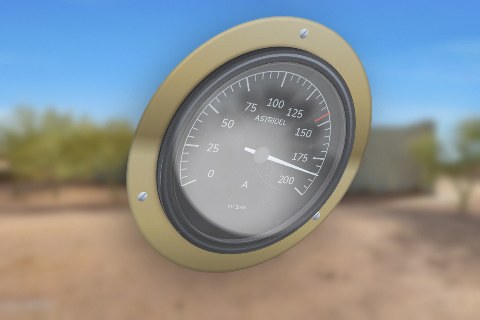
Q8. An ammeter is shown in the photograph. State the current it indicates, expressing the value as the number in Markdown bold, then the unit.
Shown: **185** A
